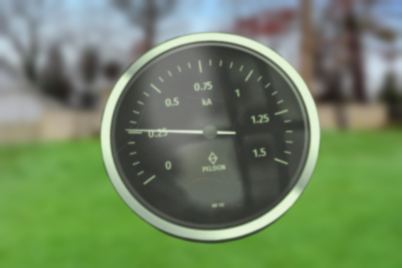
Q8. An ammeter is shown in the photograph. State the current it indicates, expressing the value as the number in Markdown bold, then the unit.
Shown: **0.25** kA
